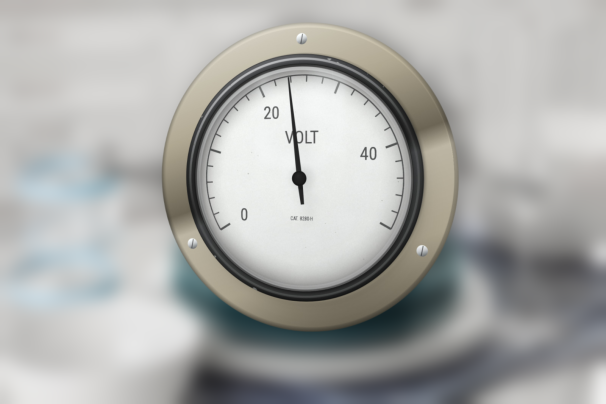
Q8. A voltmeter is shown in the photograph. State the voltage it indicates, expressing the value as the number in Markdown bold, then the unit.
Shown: **24** V
